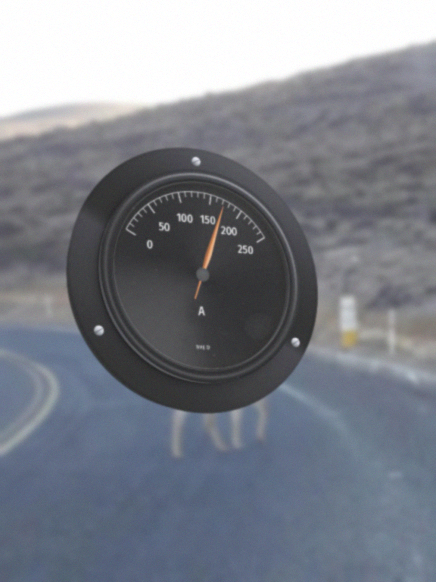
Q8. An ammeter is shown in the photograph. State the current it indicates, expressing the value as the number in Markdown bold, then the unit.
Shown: **170** A
